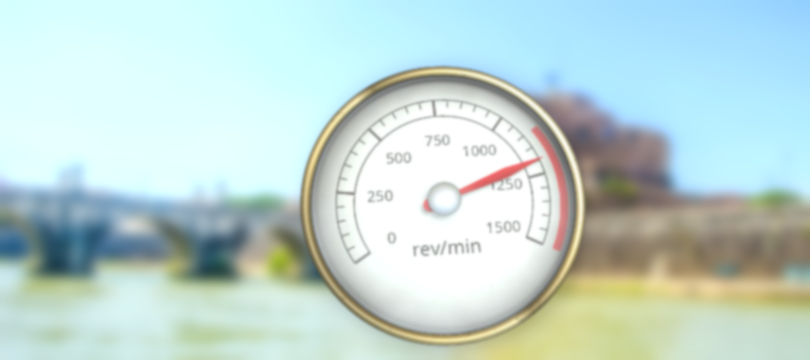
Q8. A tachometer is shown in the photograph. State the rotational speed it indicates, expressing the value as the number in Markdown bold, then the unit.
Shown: **1200** rpm
